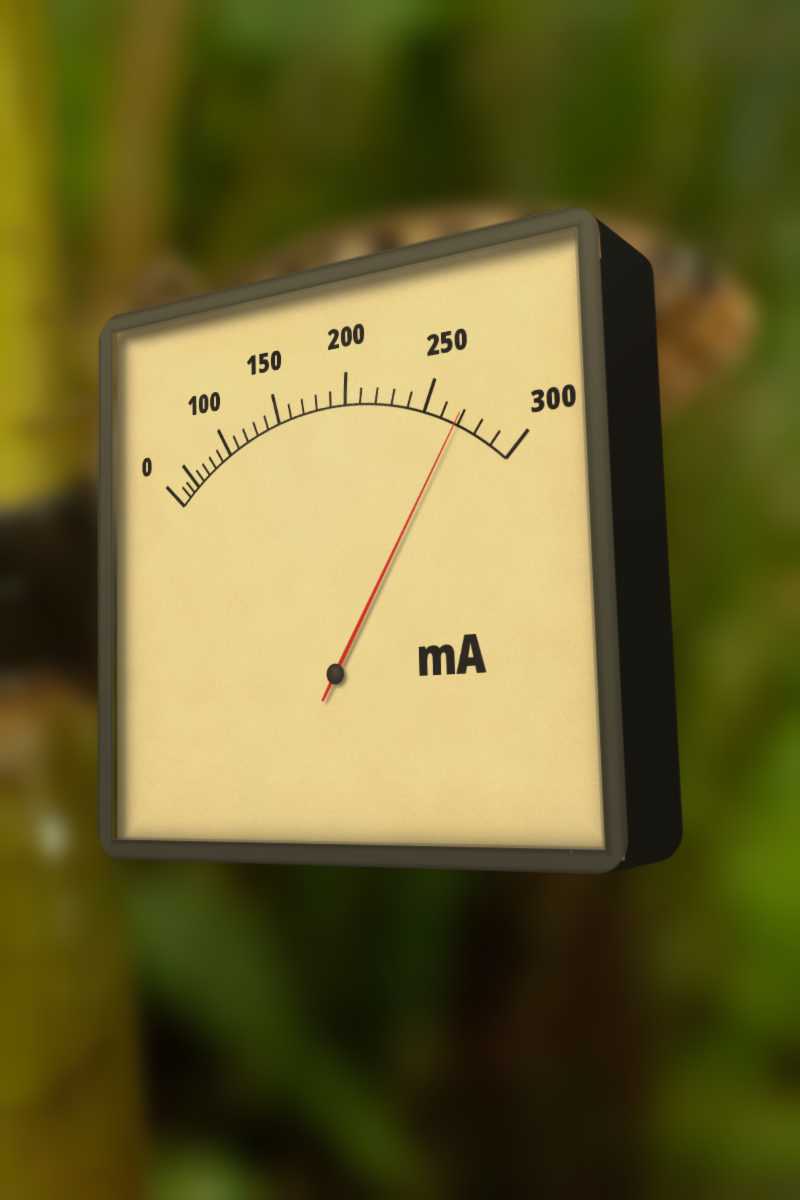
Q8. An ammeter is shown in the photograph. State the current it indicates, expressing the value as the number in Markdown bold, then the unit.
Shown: **270** mA
